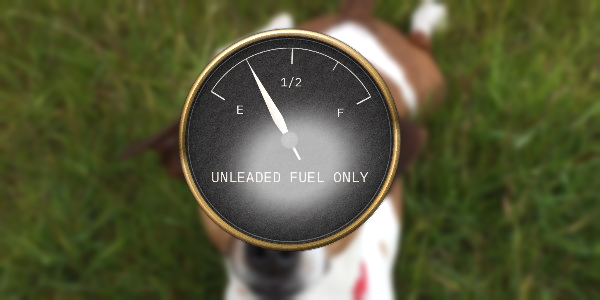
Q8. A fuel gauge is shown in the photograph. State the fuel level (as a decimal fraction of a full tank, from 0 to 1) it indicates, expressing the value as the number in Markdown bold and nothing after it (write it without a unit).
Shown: **0.25**
